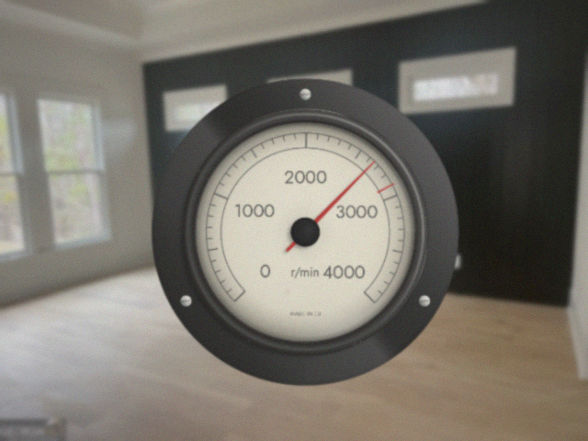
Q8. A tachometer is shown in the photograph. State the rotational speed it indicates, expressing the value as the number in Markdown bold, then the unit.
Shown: **2650** rpm
